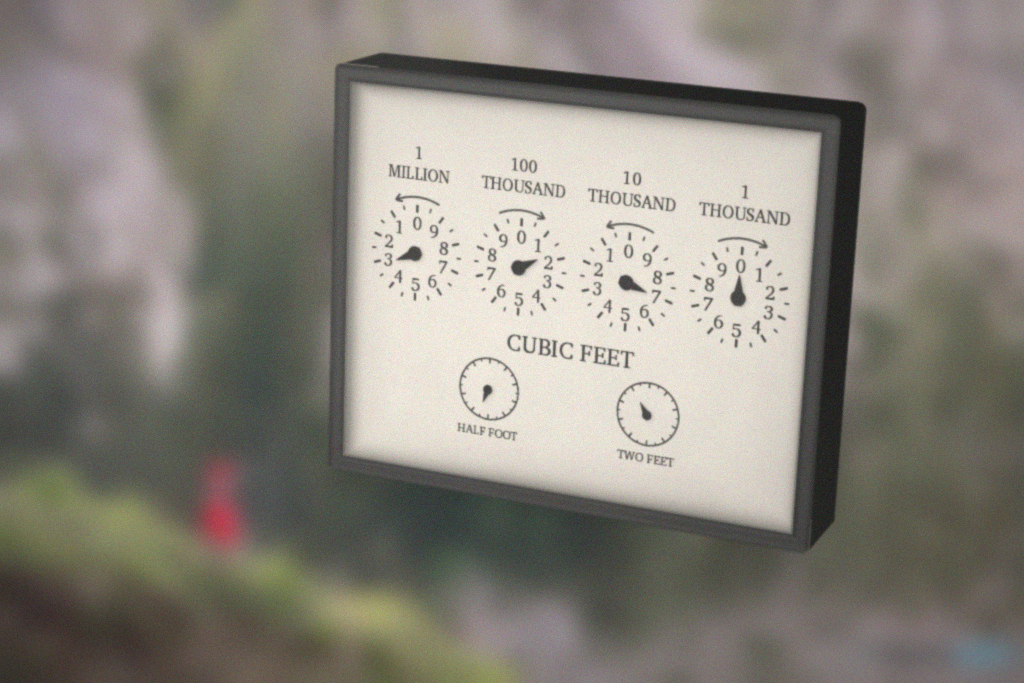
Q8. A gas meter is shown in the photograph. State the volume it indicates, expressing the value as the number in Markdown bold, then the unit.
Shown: **317000** ft³
